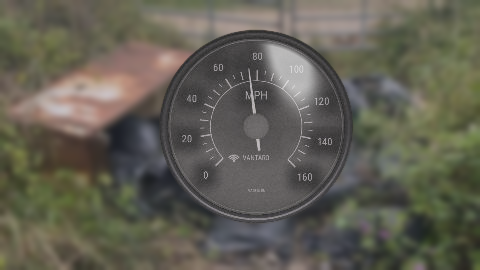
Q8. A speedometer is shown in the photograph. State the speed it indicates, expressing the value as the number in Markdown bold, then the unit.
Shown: **75** mph
